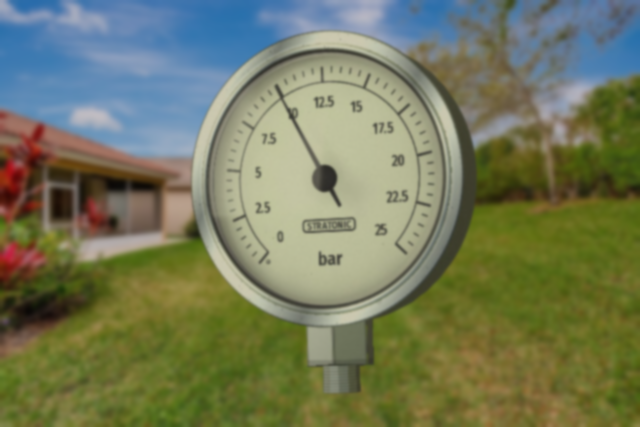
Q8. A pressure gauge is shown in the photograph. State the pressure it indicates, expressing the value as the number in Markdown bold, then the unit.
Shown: **10** bar
